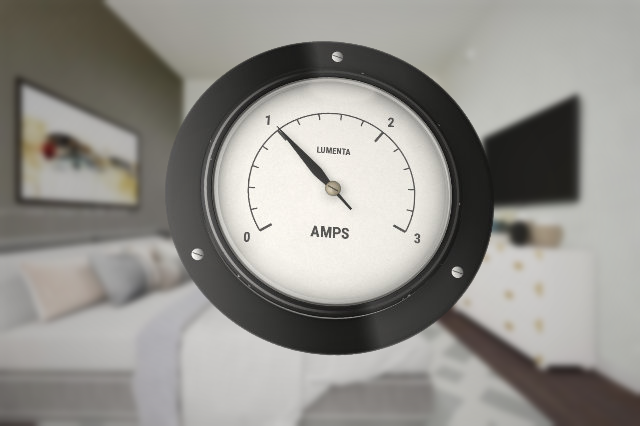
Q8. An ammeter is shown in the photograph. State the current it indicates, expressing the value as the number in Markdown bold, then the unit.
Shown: **1** A
